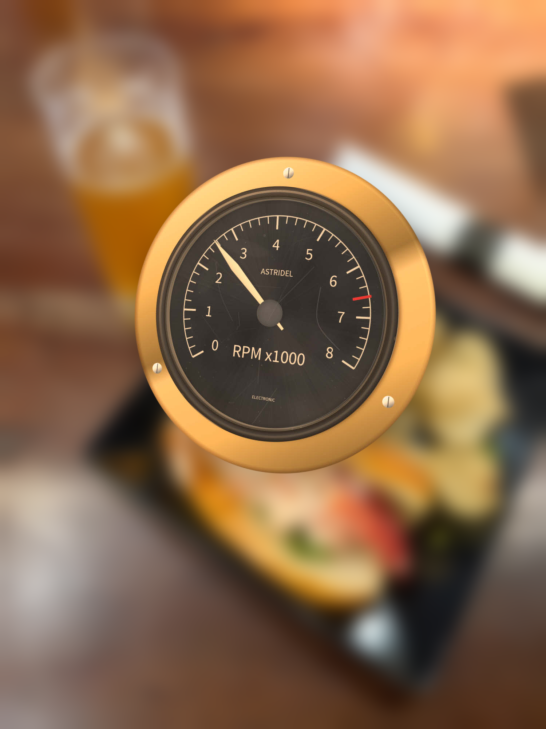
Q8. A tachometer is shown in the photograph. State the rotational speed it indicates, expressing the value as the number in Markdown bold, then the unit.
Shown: **2600** rpm
